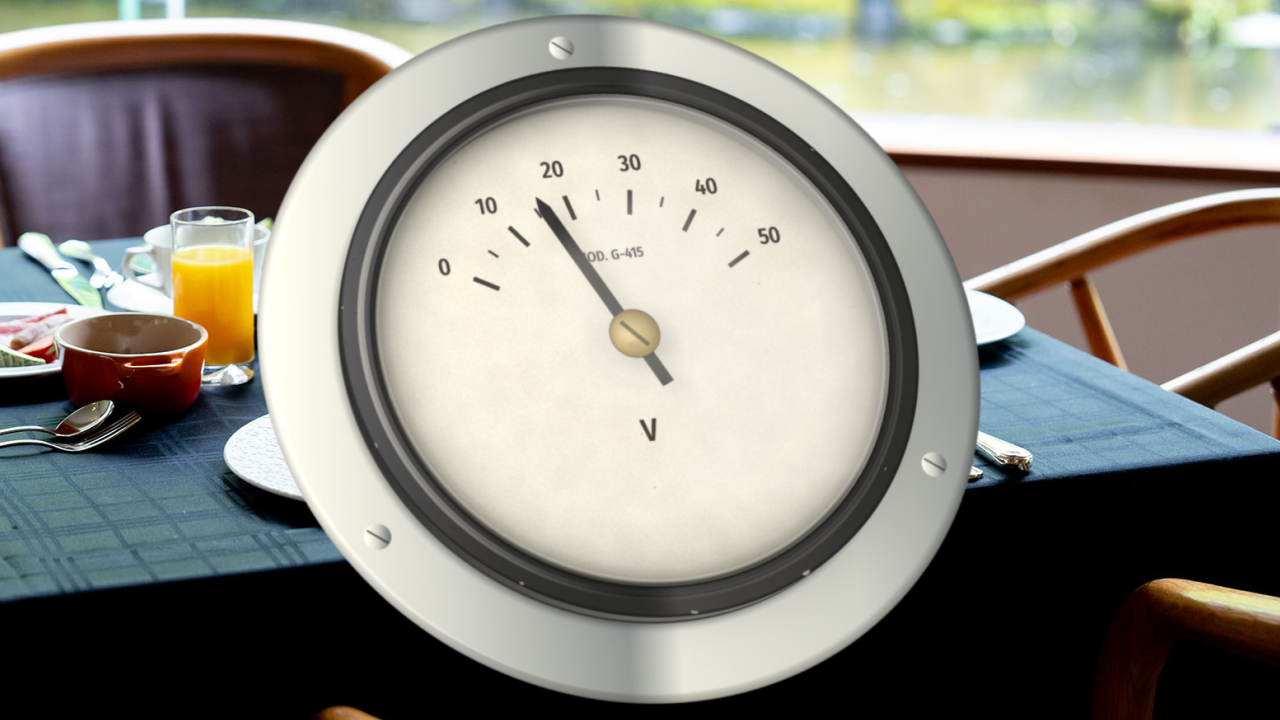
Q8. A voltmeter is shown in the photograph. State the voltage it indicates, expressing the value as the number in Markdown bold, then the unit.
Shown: **15** V
